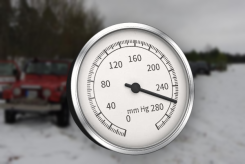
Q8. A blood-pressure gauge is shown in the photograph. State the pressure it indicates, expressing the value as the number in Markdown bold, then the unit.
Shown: **260** mmHg
